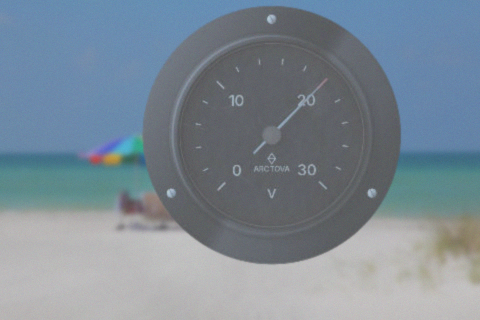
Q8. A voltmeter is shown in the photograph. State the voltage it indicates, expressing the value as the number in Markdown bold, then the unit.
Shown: **20** V
